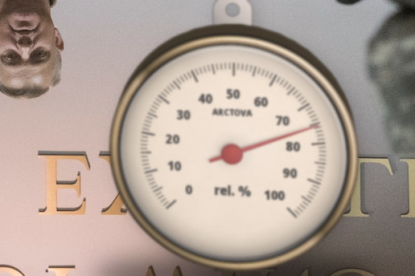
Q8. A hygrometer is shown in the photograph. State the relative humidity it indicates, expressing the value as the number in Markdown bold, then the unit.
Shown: **75** %
